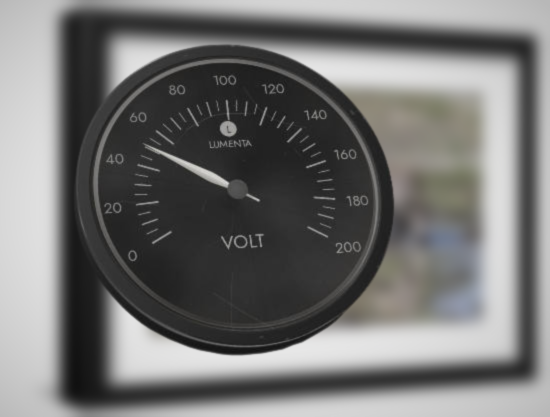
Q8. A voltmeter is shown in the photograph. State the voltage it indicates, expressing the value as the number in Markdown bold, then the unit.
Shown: **50** V
